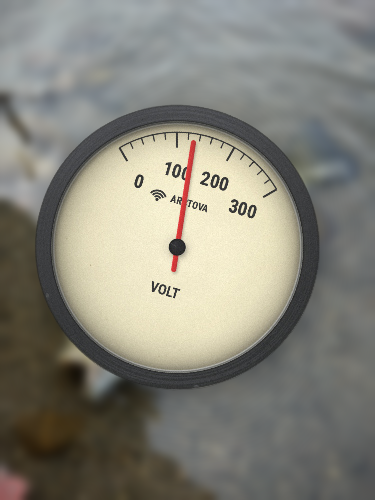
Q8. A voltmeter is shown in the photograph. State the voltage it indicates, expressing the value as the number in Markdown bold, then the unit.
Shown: **130** V
